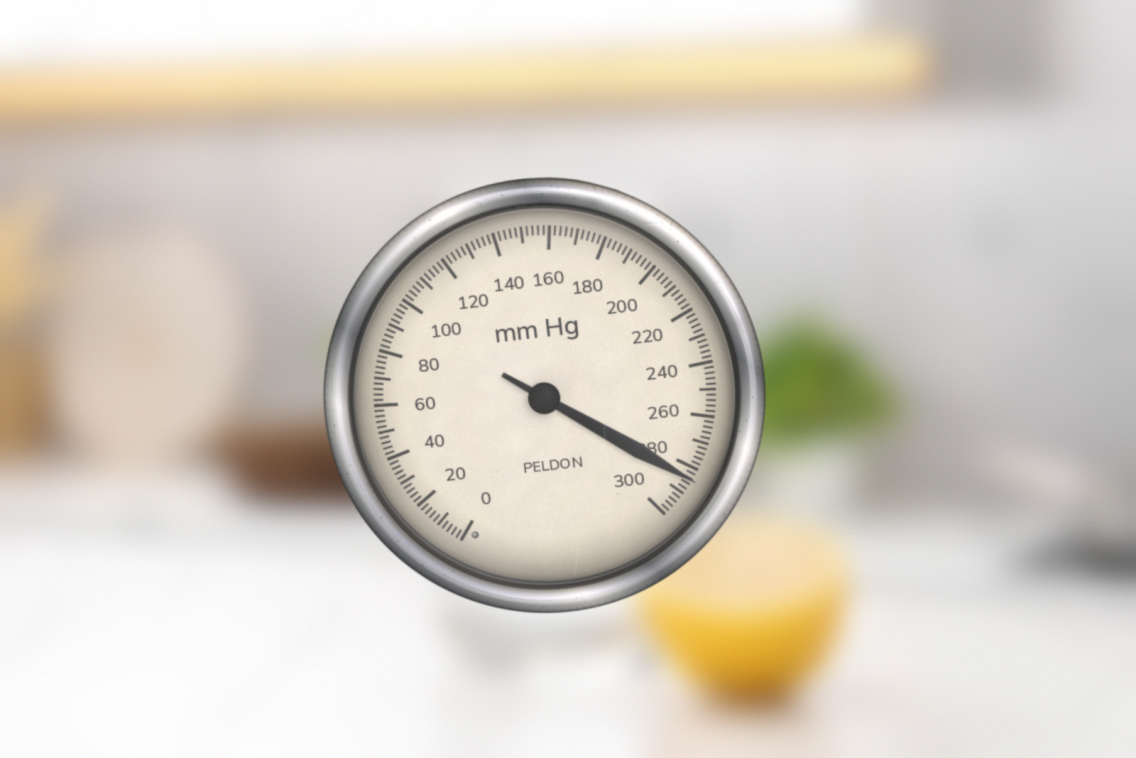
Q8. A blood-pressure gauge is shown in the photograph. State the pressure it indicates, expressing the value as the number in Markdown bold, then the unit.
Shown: **284** mmHg
